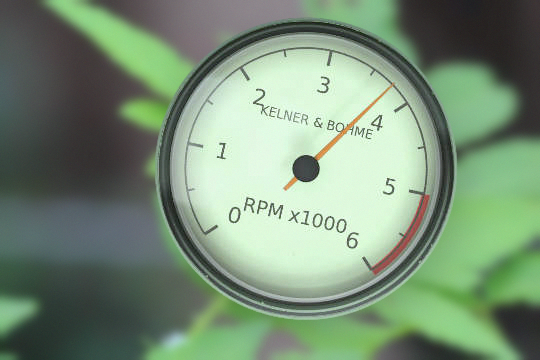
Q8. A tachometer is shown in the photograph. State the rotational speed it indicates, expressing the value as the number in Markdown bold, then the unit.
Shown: **3750** rpm
